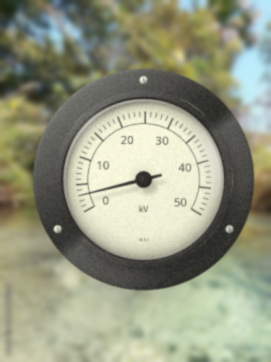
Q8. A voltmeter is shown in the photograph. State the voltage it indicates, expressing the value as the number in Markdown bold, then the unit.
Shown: **3** kV
